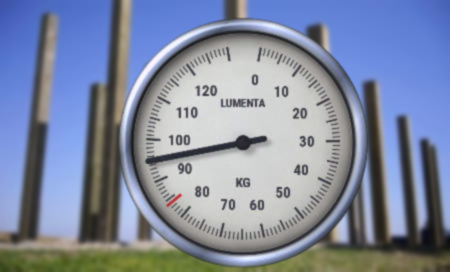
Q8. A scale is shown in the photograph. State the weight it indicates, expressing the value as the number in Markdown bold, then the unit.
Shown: **95** kg
